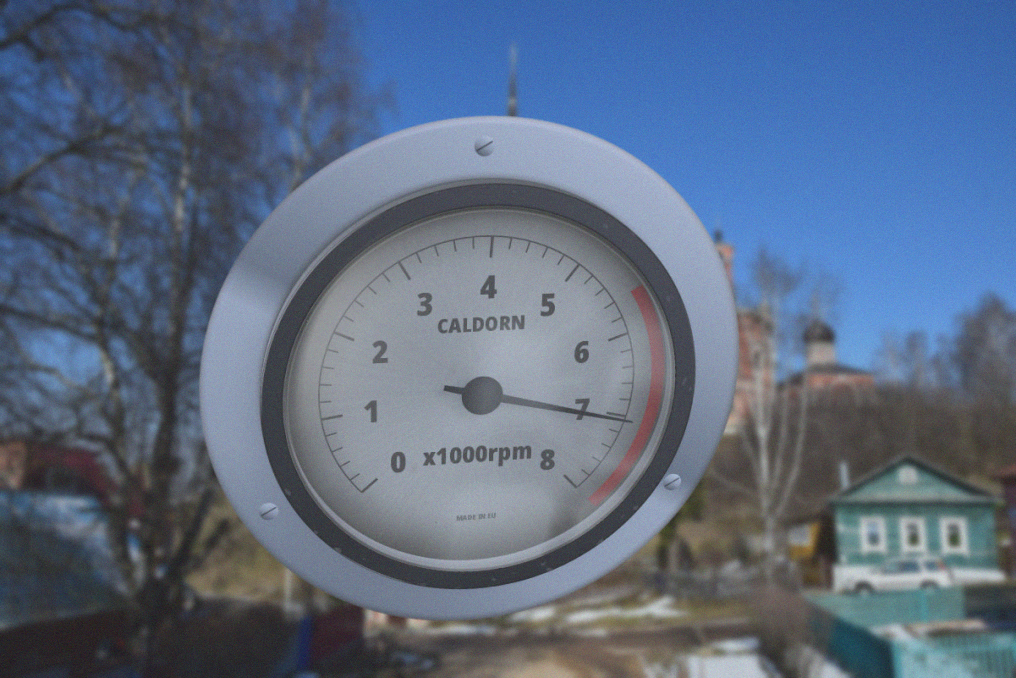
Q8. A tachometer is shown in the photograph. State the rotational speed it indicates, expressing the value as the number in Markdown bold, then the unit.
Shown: **7000** rpm
